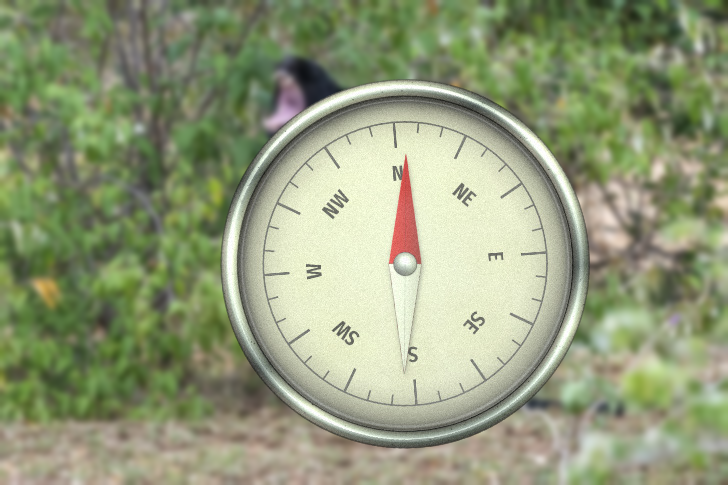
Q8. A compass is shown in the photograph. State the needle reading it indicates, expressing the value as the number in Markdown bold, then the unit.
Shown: **5** °
